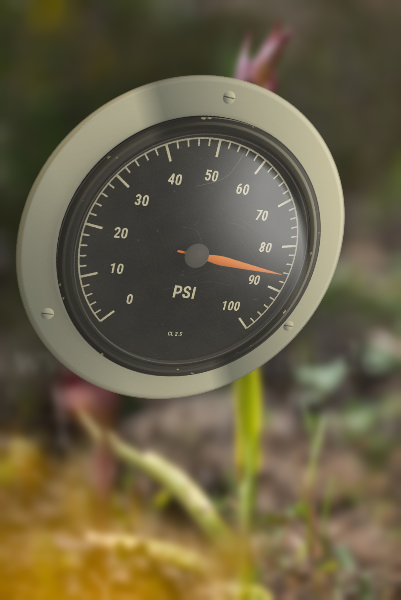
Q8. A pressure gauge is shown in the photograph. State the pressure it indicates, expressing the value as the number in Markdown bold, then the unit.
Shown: **86** psi
